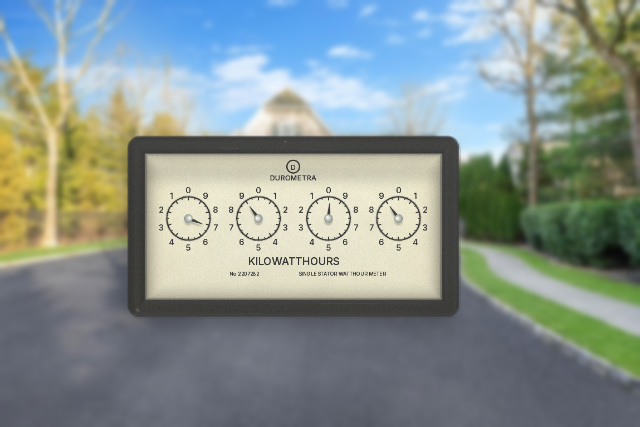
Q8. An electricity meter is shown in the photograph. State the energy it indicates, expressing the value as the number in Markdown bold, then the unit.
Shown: **6899** kWh
